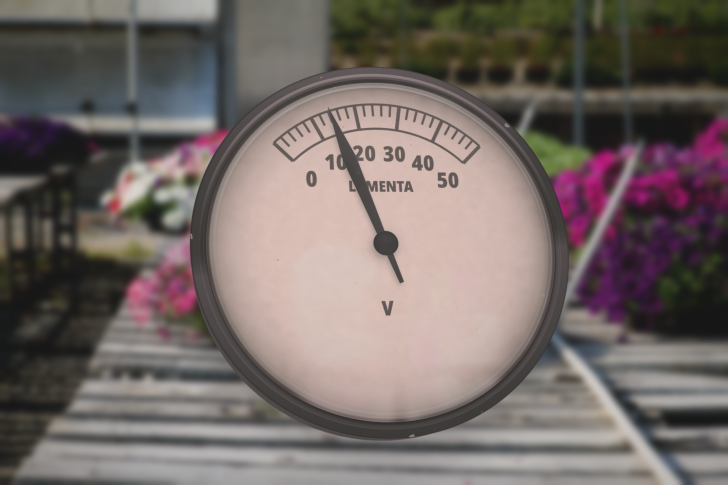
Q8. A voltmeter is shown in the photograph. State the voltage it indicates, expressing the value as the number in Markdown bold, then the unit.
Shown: **14** V
